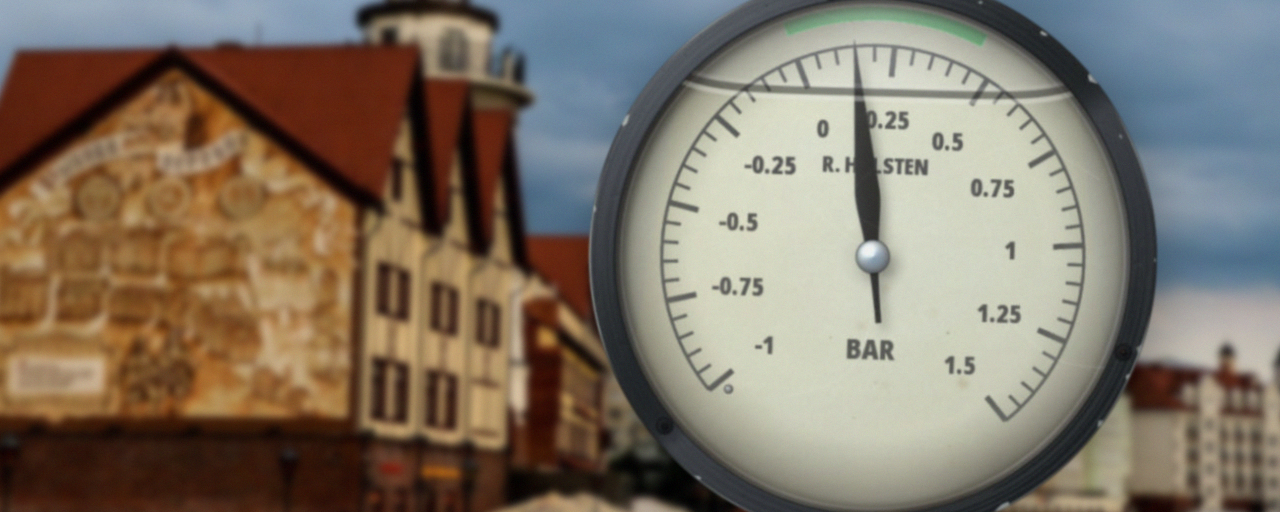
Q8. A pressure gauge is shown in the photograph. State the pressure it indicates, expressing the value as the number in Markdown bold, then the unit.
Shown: **0.15** bar
